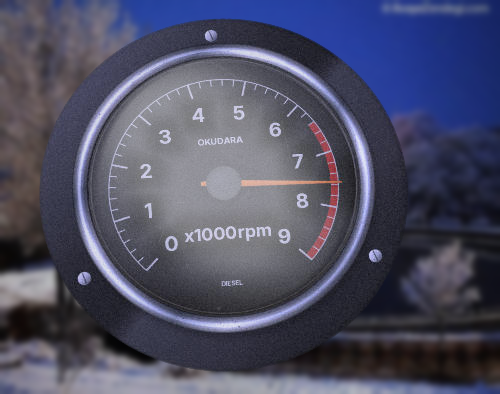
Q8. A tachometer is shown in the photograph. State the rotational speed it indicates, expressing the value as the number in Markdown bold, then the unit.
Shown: **7600** rpm
